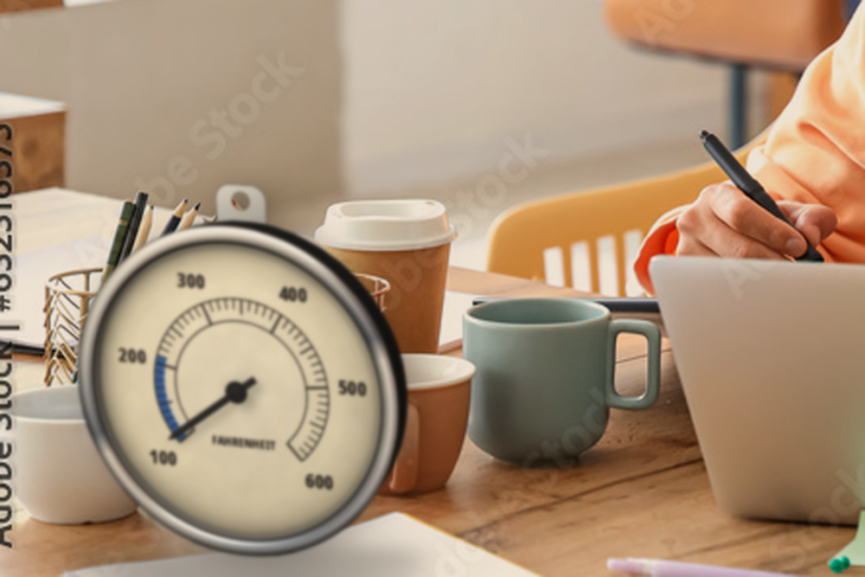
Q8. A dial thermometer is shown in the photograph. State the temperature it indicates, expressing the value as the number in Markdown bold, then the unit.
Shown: **110** °F
